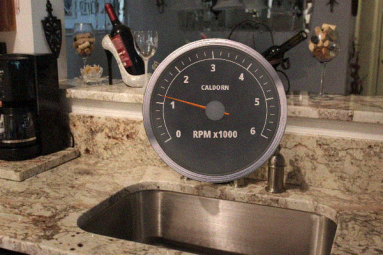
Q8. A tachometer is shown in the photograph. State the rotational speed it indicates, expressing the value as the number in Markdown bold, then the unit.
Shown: **1200** rpm
